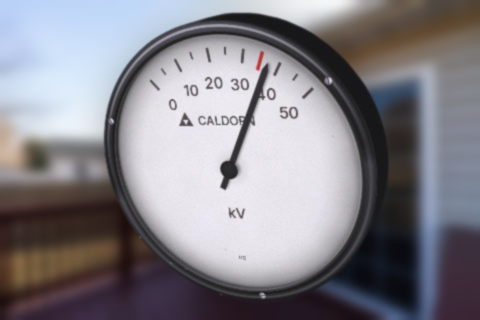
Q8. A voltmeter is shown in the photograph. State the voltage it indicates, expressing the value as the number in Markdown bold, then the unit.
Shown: **37.5** kV
